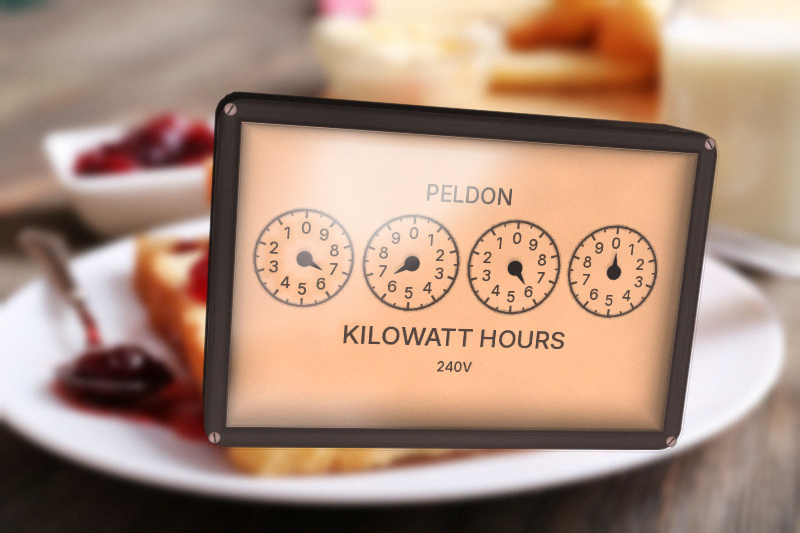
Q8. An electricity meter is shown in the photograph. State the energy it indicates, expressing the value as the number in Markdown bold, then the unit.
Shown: **6660** kWh
